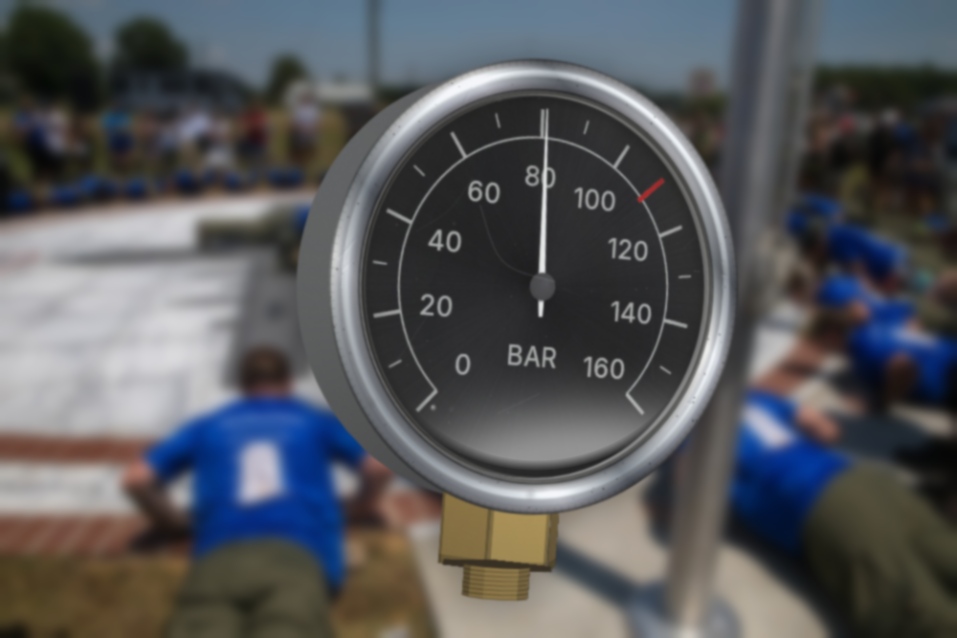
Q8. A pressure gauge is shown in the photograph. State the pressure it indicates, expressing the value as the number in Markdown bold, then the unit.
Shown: **80** bar
